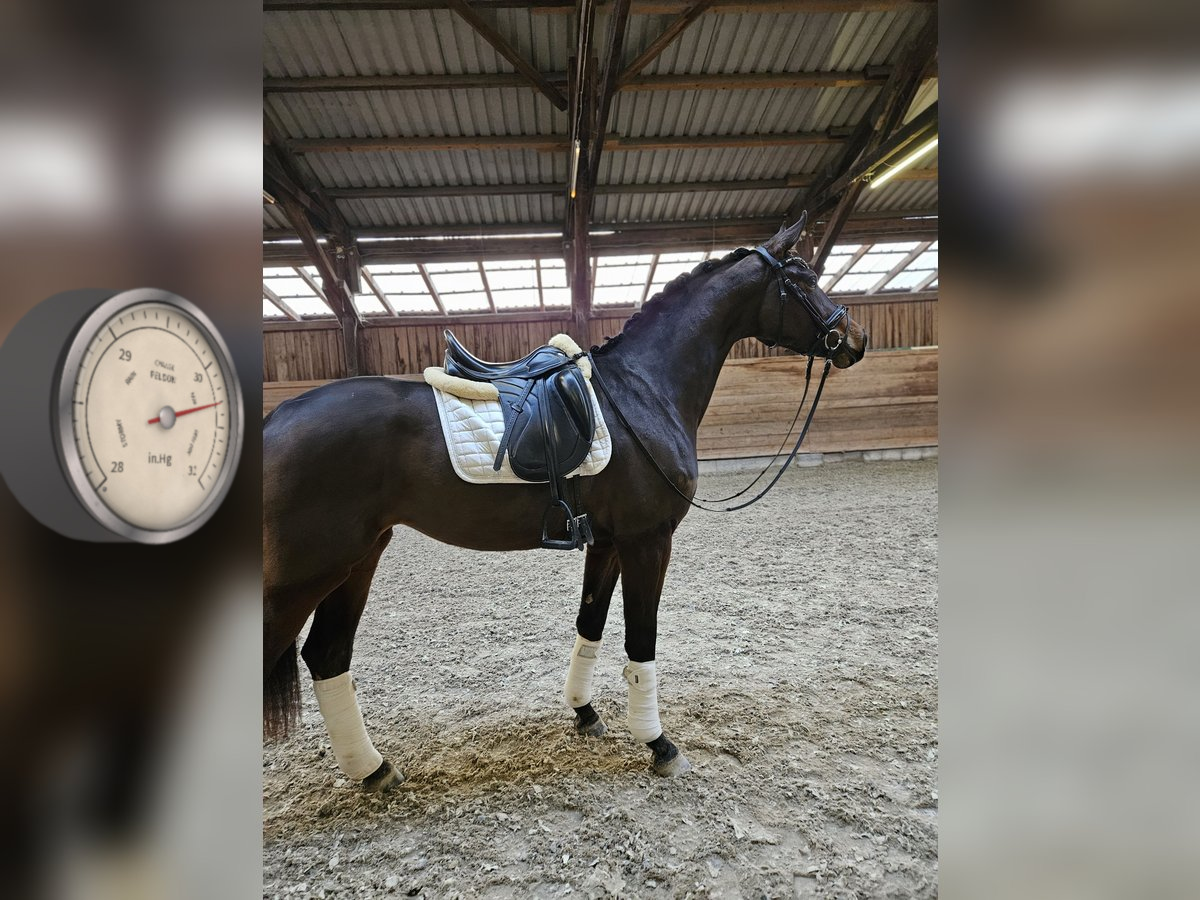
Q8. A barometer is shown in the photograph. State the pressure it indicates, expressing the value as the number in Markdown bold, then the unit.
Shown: **30.3** inHg
